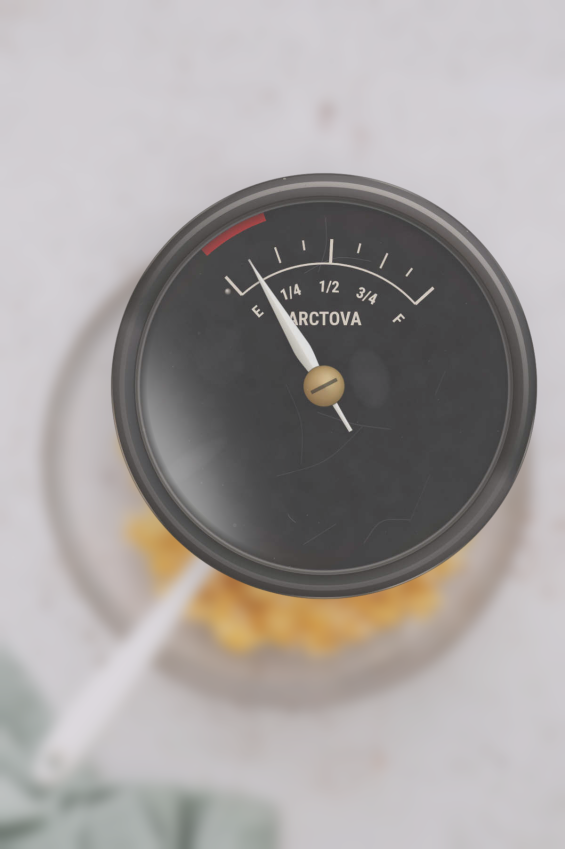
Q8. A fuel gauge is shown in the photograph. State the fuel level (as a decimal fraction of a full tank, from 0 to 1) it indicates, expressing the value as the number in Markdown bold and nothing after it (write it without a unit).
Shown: **0.125**
